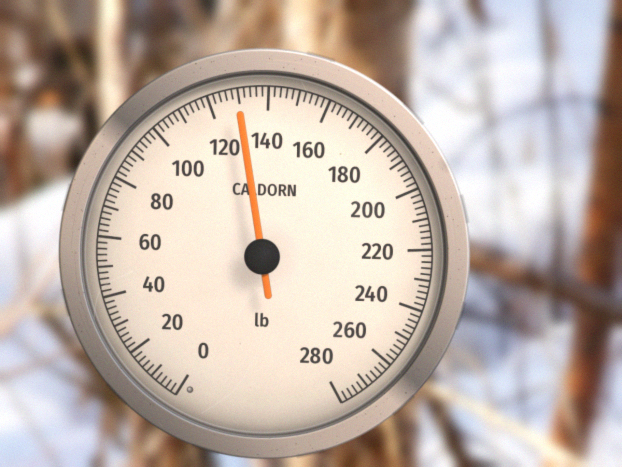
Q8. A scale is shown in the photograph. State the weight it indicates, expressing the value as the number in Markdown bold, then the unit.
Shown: **130** lb
